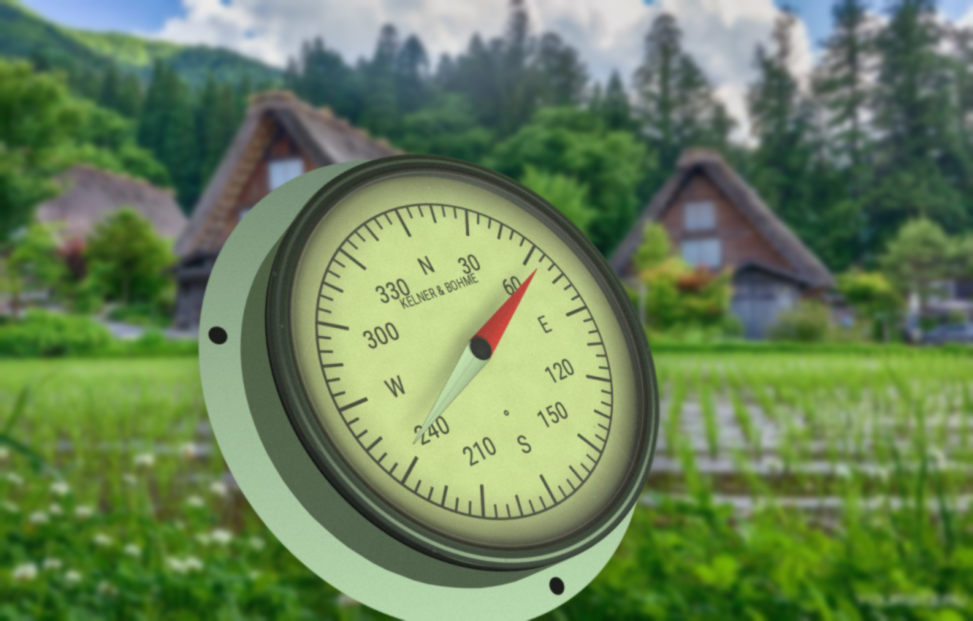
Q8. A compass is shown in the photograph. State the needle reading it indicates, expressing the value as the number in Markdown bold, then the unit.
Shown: **65** °
